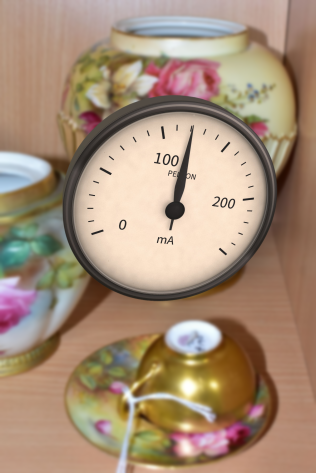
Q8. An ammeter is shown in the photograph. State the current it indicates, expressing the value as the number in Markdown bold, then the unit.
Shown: **120** mA
